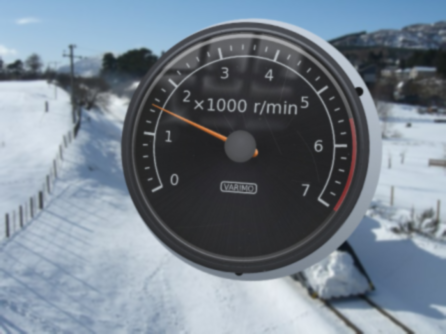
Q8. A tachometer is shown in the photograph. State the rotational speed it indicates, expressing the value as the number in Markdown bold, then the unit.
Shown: **1500** rpm
